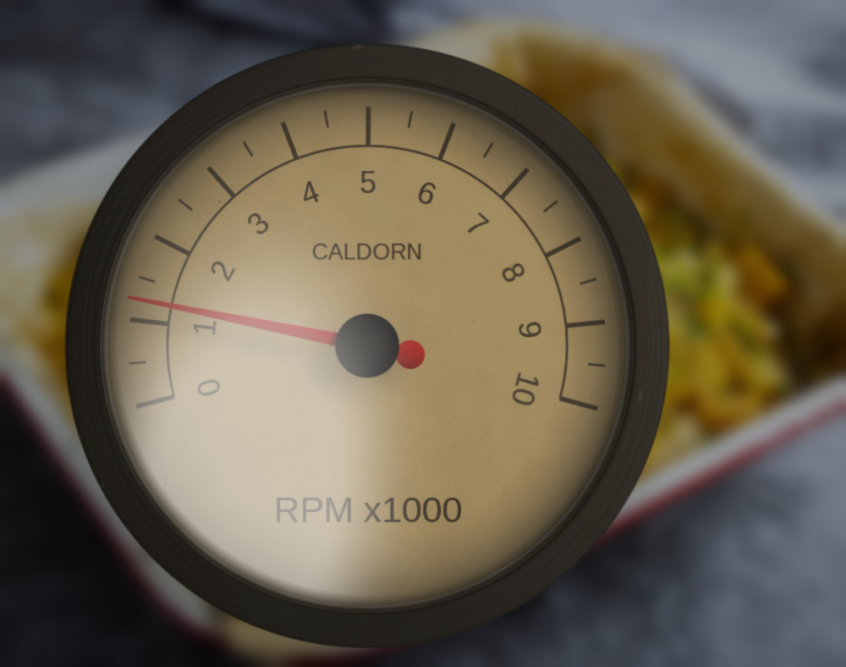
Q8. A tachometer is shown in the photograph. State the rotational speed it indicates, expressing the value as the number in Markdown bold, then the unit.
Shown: **1250** rpm
